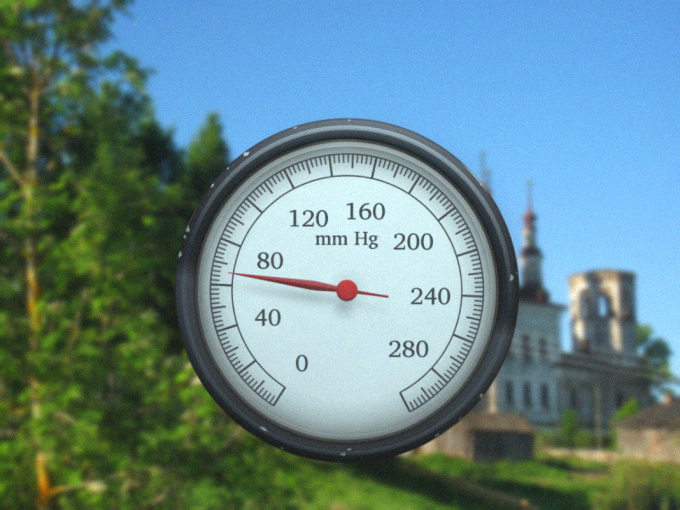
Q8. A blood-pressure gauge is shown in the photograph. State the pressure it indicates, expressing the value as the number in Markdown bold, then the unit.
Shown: **66** mmHg
